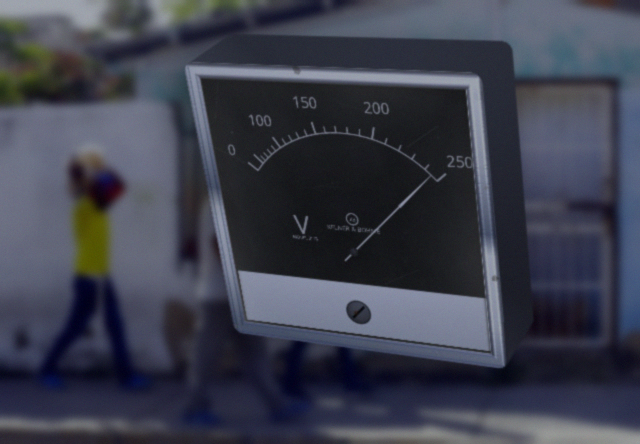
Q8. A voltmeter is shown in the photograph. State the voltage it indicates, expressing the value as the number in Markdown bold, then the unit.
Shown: **245** V
